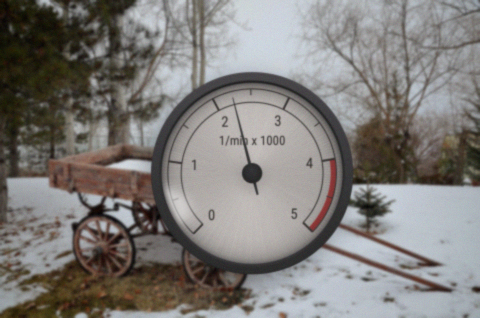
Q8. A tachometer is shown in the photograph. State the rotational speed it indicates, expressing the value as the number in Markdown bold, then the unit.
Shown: **2250** rpm
